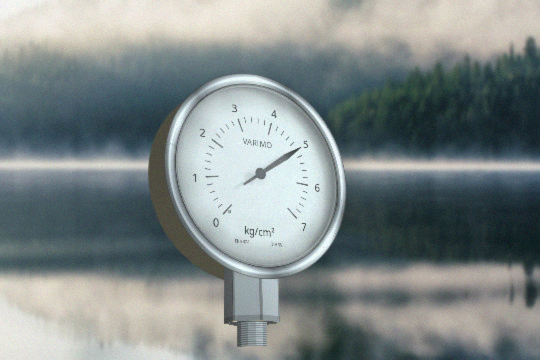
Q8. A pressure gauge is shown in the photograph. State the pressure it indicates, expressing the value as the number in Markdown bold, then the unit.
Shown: **5** kg/cm²
